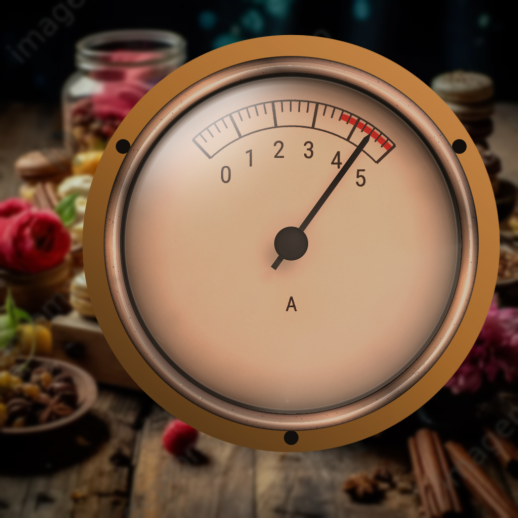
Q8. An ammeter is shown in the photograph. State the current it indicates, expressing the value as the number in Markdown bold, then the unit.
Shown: **4.4** A
